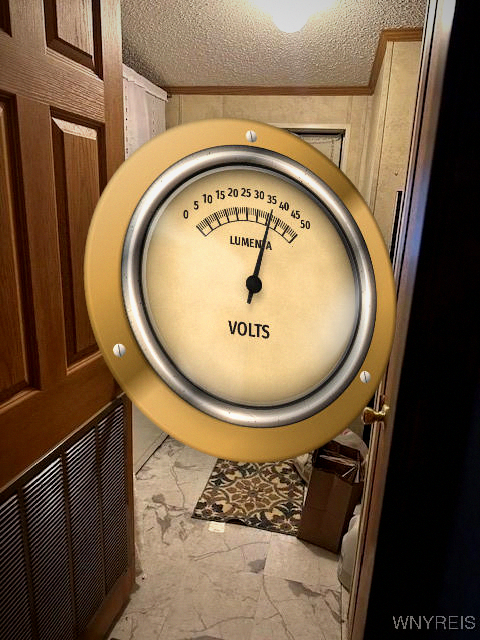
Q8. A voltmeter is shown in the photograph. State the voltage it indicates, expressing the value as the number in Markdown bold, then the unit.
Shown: **35** V
